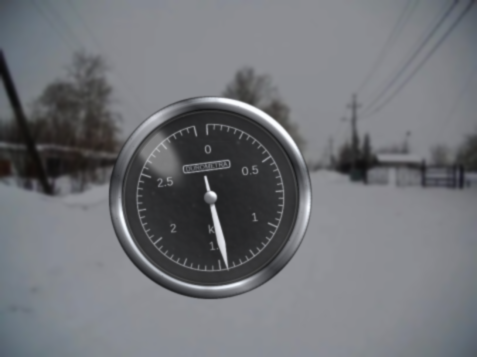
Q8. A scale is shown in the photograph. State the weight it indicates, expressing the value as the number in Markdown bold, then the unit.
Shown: **1.45** kg
